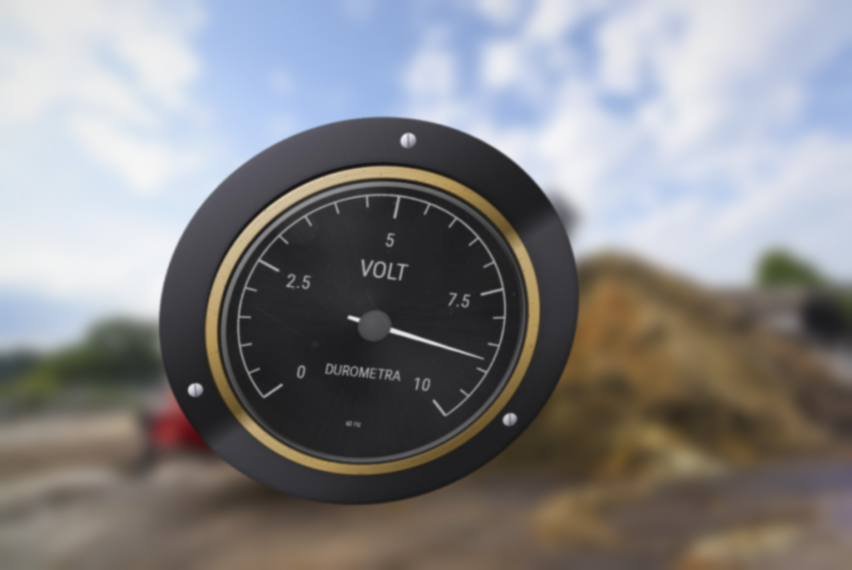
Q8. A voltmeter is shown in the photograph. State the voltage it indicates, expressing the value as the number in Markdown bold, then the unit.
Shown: **8.75** V
